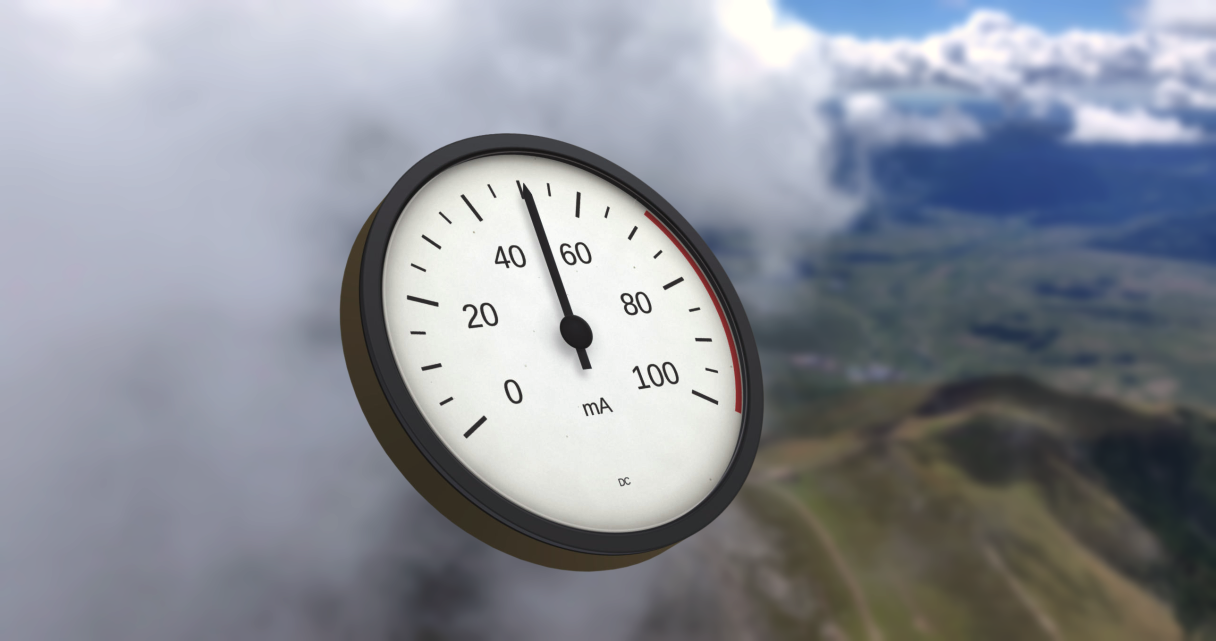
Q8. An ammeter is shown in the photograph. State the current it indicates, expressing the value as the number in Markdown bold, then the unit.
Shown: **50** mA
